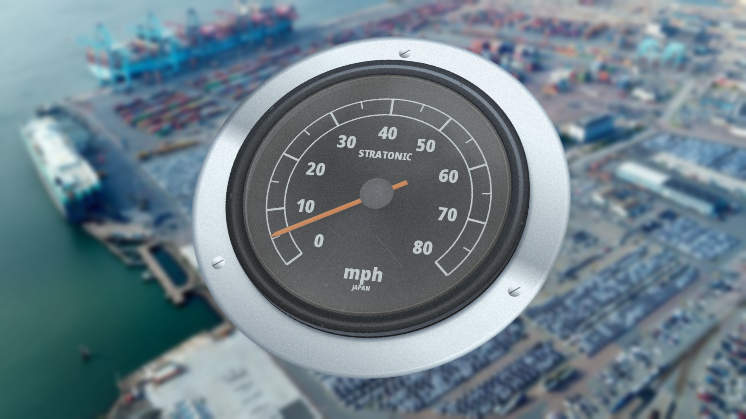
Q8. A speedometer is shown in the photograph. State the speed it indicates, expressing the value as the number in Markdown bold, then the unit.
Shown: **5** mph
